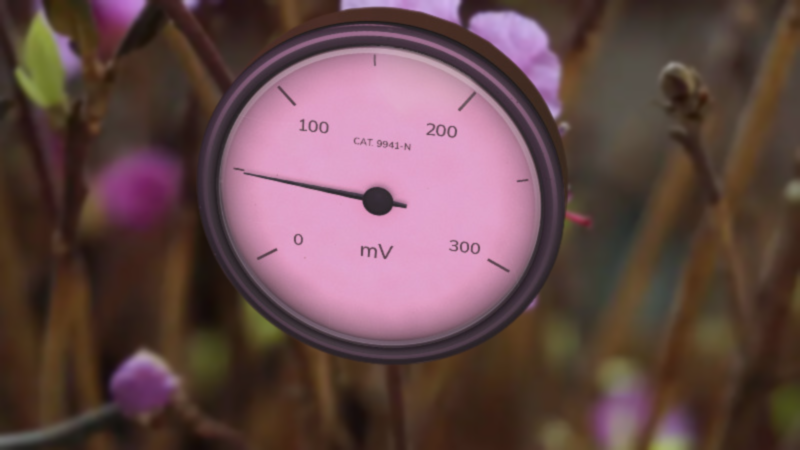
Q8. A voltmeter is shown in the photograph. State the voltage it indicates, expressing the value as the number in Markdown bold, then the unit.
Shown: **50** mV
